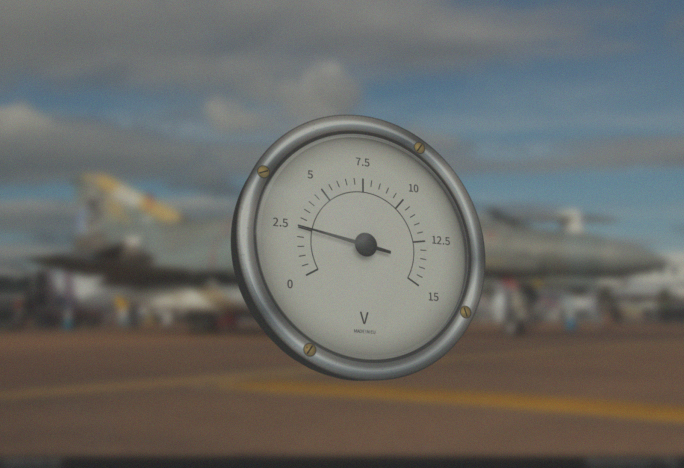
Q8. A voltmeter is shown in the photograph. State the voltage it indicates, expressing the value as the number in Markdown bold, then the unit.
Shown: **2.5** V
